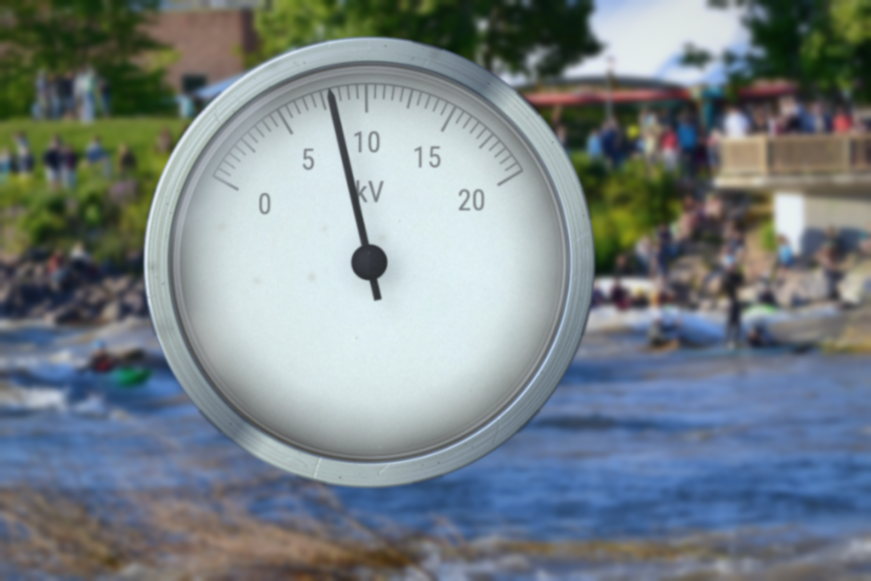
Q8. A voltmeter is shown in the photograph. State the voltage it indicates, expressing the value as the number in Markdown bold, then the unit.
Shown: **8** kV
